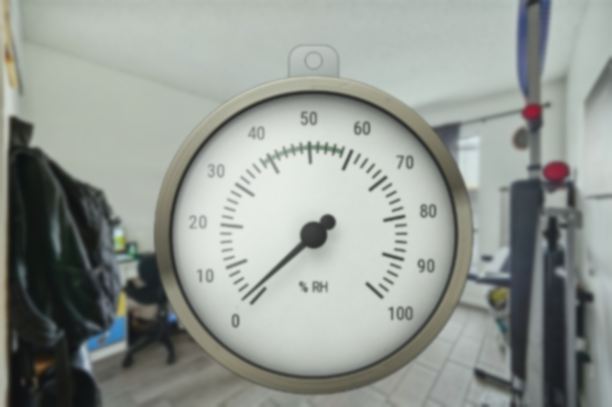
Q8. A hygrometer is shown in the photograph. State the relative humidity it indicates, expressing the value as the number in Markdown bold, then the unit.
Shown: **2** %
